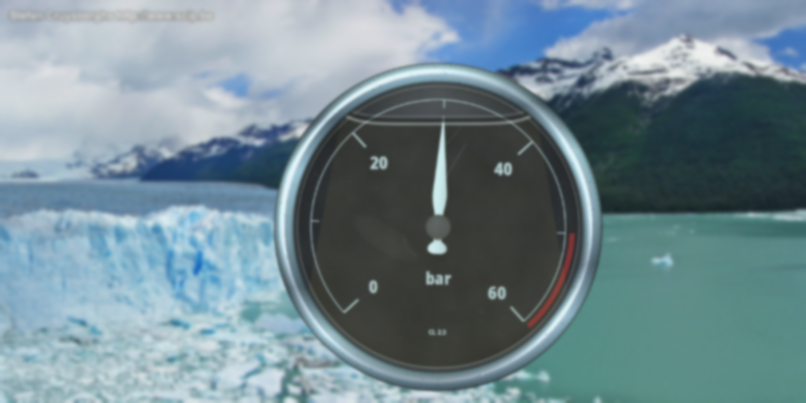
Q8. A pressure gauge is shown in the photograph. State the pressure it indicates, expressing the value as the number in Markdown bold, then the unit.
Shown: **30** bar
